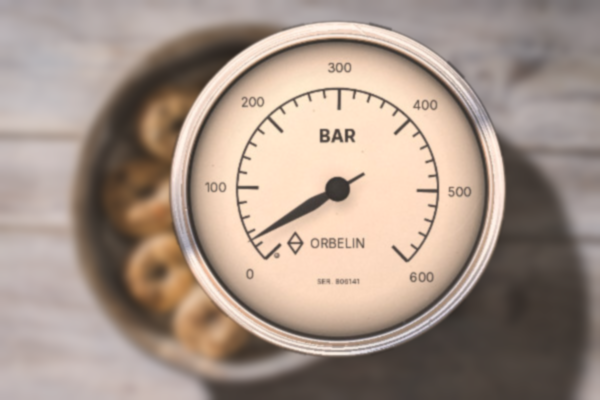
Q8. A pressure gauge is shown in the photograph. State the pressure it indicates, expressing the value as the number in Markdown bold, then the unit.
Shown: **30** bar
